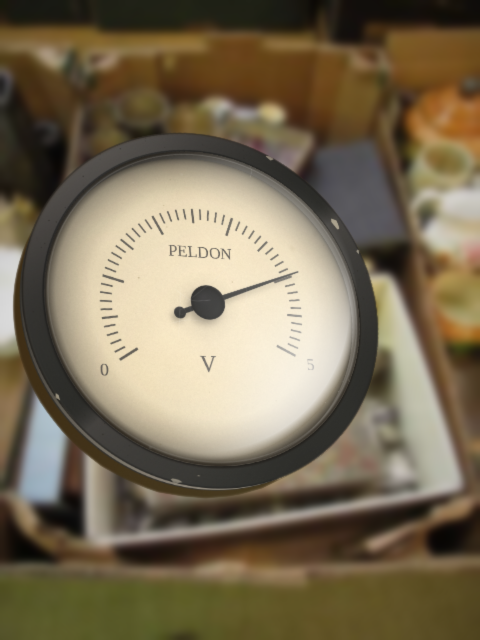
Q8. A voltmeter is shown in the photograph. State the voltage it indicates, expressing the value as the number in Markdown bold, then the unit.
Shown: **4** V
